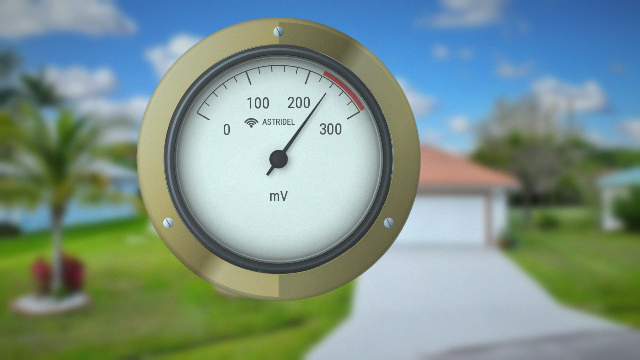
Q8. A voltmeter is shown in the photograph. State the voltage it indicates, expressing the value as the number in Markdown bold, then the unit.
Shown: **240** mV
